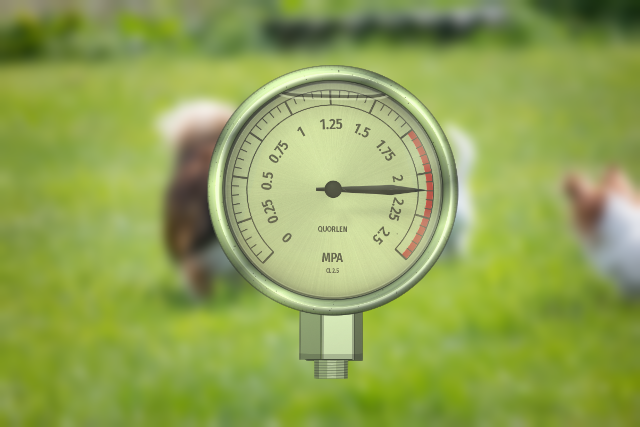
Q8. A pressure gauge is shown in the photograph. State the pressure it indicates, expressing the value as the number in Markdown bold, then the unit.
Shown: **2.1** MPa
